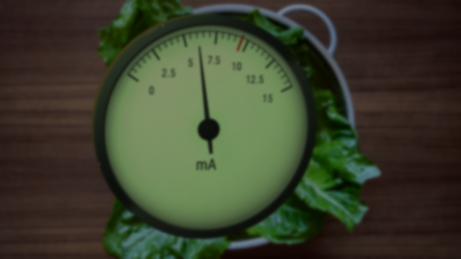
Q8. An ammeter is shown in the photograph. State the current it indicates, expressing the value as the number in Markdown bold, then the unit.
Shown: **6** mA
